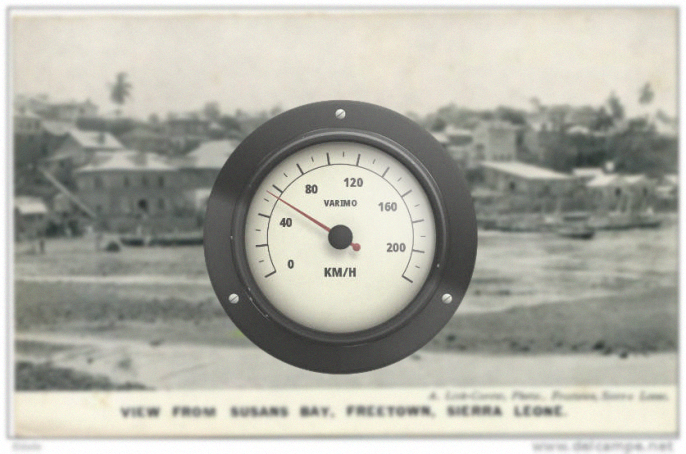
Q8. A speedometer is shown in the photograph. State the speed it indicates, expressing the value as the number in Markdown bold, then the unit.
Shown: **55** km/h
